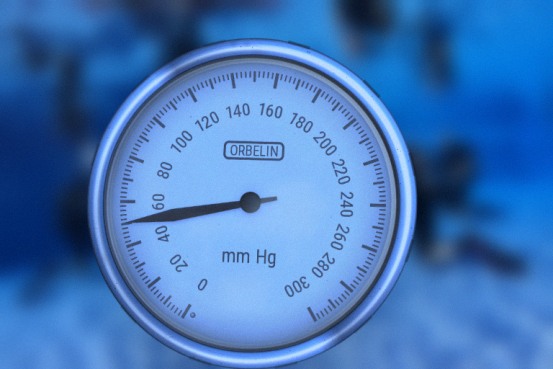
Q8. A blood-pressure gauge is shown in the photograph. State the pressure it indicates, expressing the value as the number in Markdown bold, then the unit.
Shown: **50** mmHg
